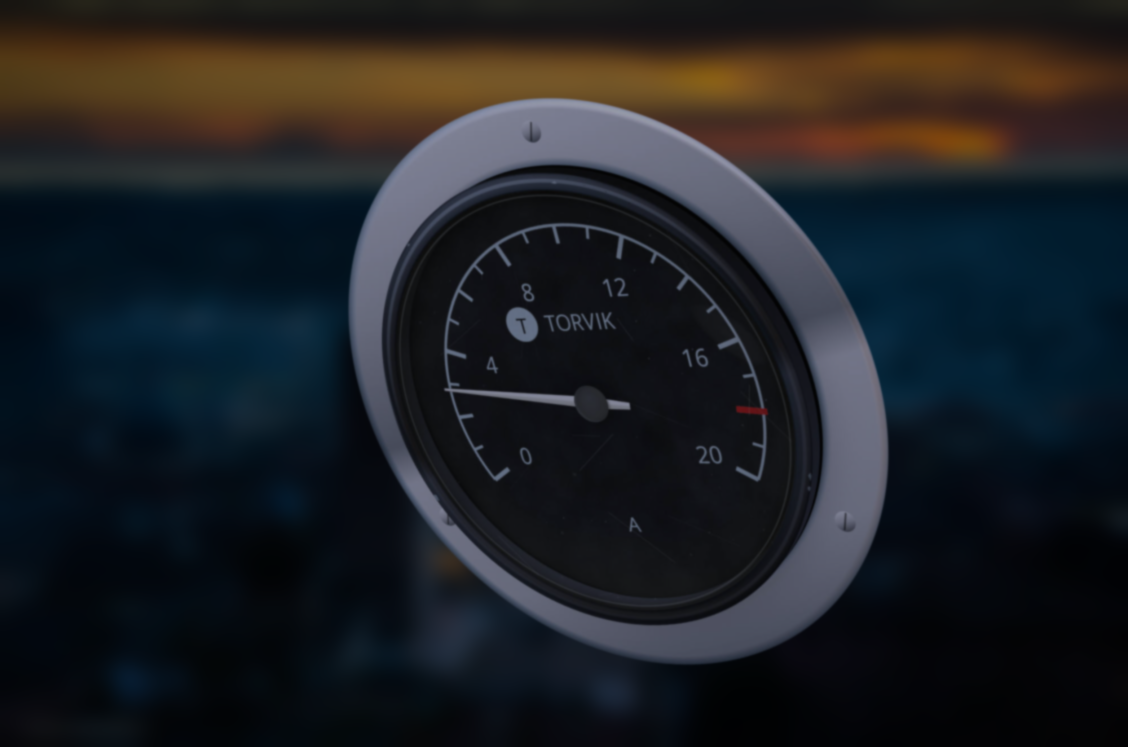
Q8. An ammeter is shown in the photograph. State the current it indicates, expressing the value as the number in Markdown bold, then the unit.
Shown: **3** A
